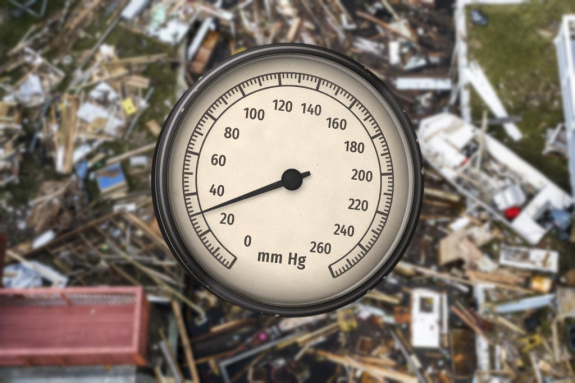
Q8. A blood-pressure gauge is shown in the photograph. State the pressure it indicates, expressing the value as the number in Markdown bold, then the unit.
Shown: **30** mmHg
